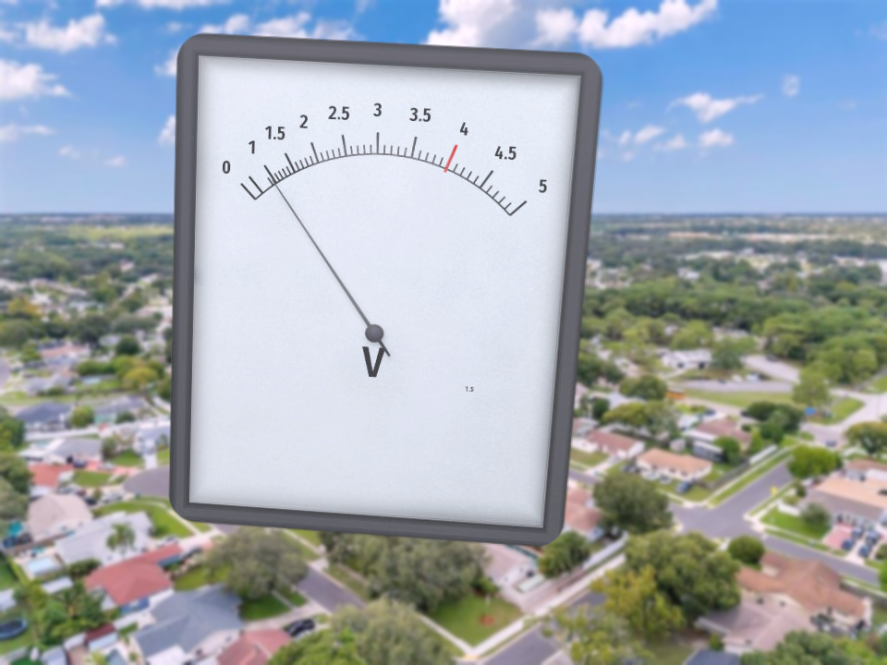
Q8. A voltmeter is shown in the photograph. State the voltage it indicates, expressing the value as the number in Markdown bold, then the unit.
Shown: **1** V
